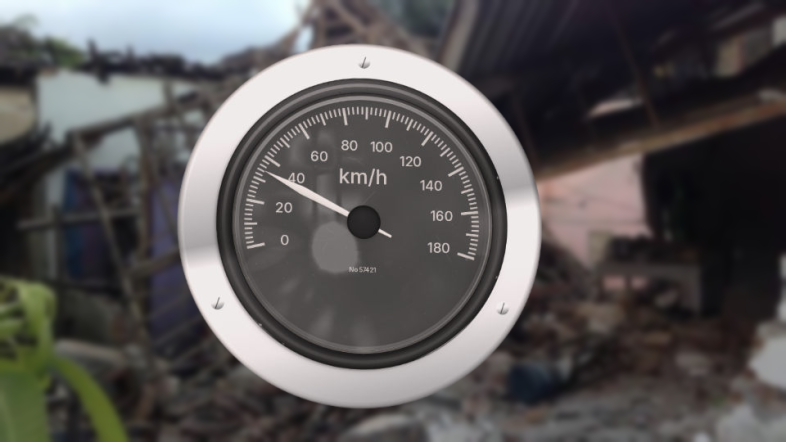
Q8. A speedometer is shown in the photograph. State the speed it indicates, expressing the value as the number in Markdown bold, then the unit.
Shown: **34** km/h
